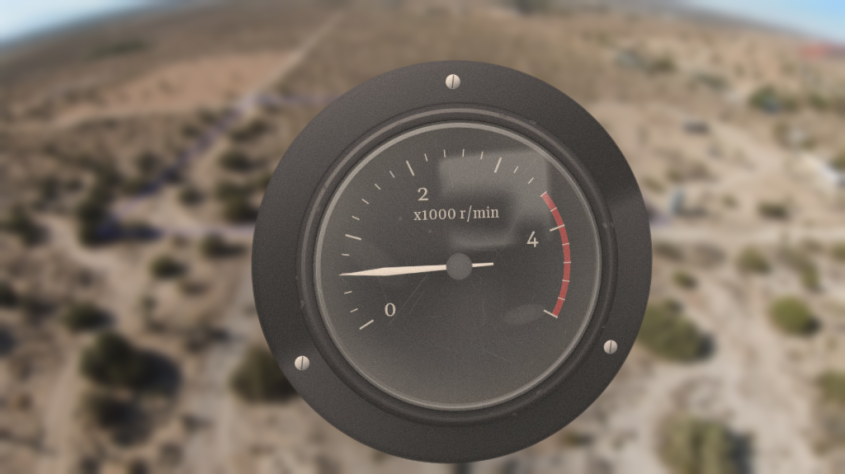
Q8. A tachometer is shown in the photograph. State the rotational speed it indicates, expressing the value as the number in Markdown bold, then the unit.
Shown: **600** rpm
